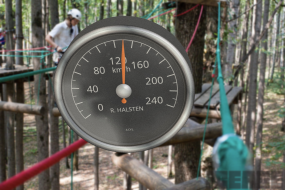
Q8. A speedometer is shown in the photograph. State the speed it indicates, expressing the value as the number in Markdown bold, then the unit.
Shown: **130** km/h
